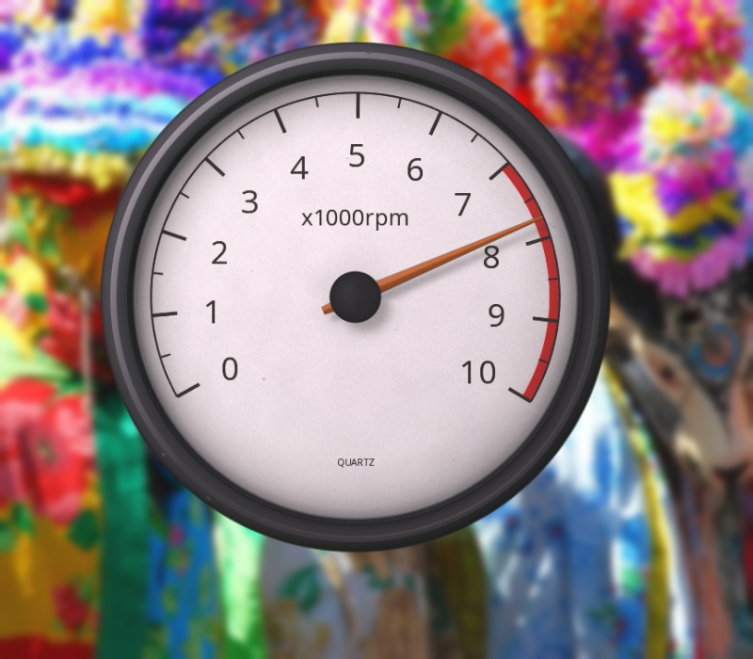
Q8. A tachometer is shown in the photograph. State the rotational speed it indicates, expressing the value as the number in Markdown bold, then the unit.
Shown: **7750** rpm
